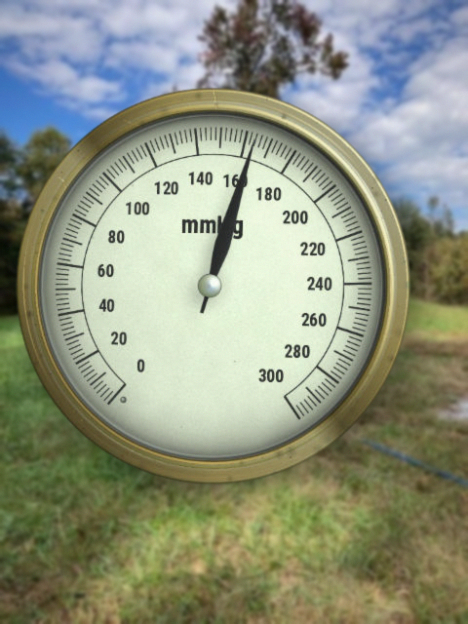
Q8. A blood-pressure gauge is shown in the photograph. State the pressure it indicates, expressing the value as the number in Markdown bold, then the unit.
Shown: **164** mmHg
